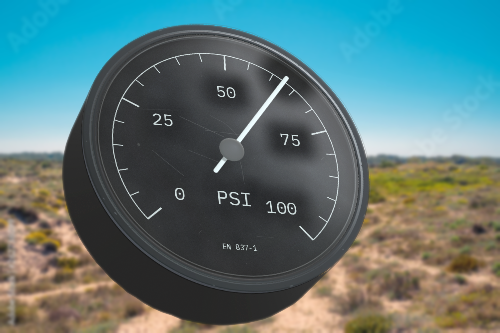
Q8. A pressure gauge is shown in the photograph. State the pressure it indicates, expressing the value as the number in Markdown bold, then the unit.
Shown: **62.5** psi
